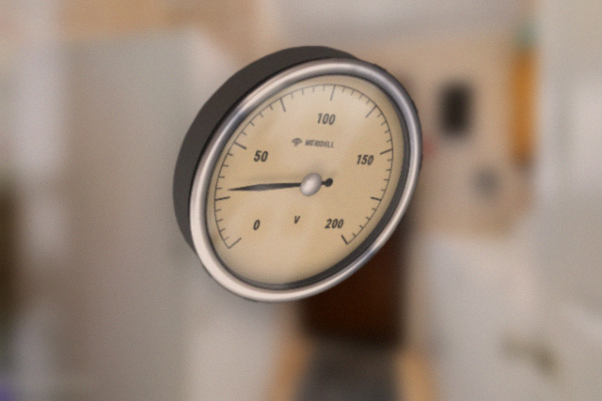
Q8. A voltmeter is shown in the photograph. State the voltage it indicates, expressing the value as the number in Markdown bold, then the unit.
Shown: **30** V
